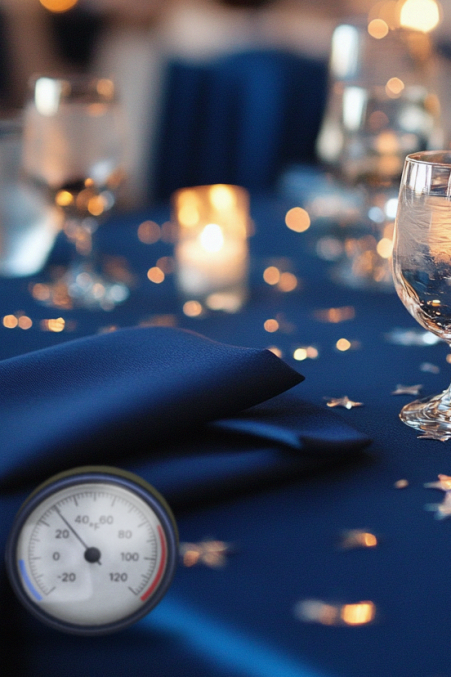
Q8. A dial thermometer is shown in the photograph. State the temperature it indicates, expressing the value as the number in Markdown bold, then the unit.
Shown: **30** °F
